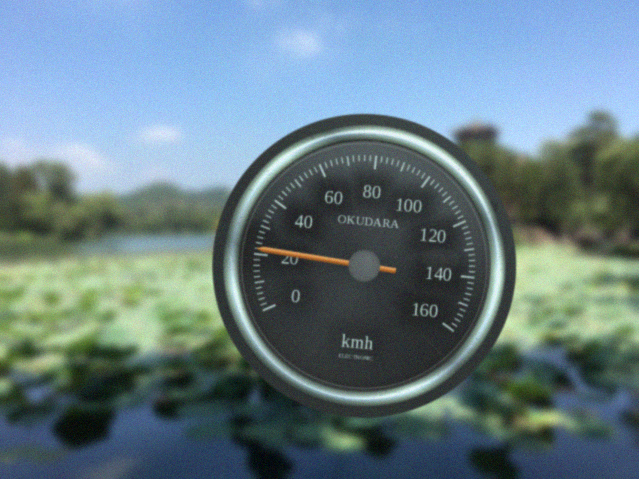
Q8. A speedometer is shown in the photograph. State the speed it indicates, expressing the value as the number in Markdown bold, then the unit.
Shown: **22** km/h
